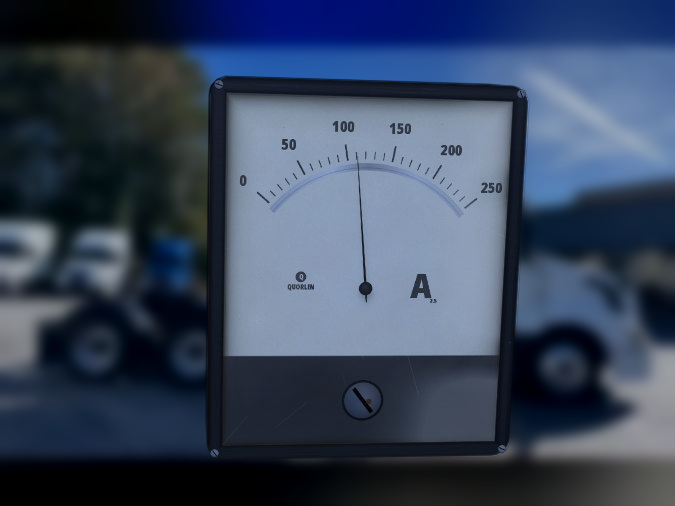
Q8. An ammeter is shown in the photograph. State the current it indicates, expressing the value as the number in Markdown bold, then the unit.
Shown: **110** A
